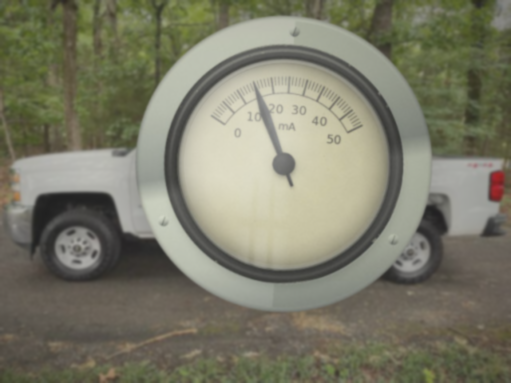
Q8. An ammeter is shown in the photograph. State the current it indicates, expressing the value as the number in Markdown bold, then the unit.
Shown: **15** mA
